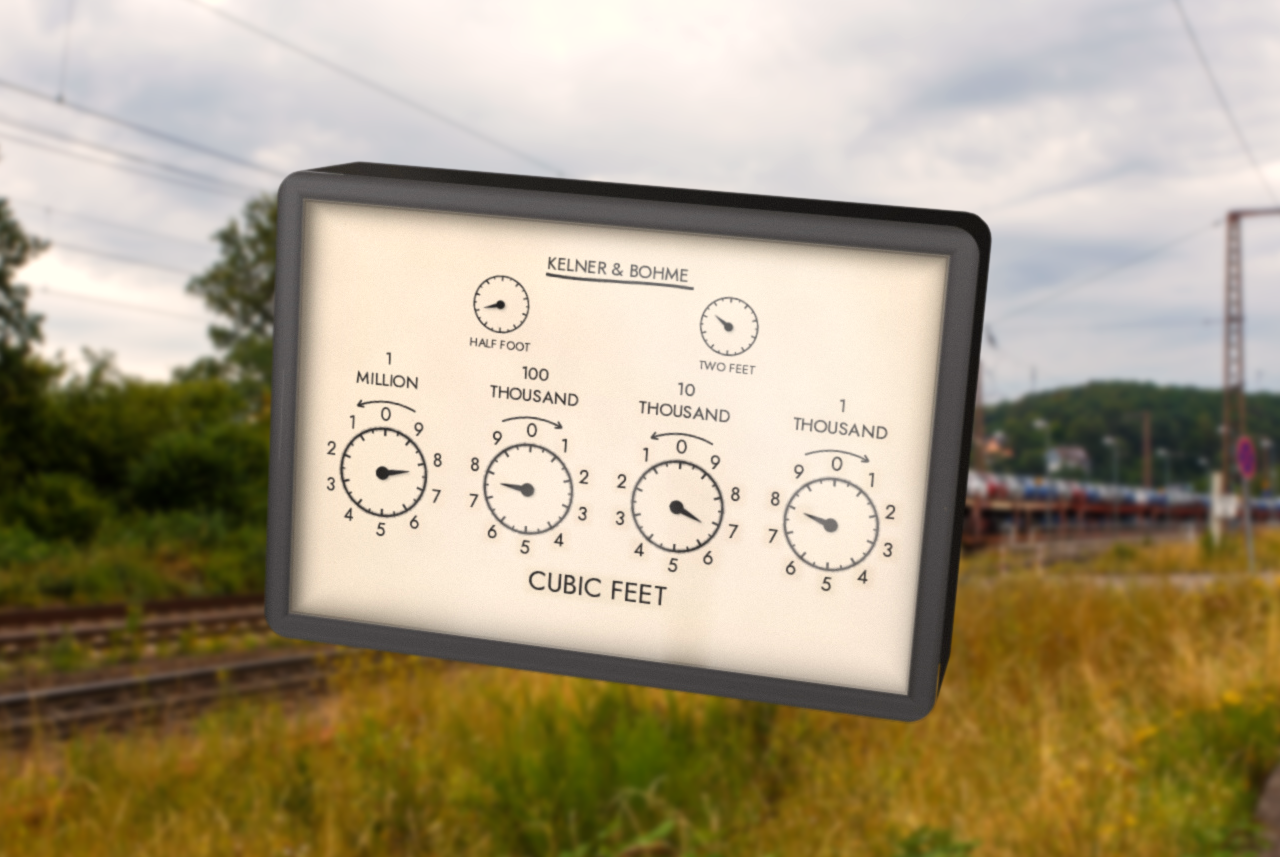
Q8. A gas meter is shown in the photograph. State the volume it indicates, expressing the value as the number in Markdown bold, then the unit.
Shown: **776800** ft³
